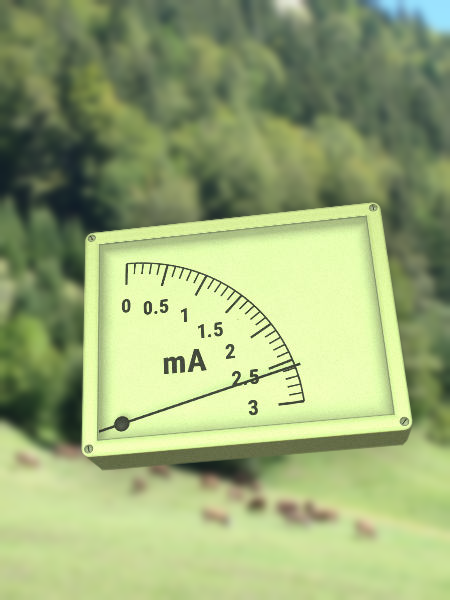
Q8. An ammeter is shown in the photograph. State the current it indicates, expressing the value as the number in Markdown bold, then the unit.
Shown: **2.6** mA
